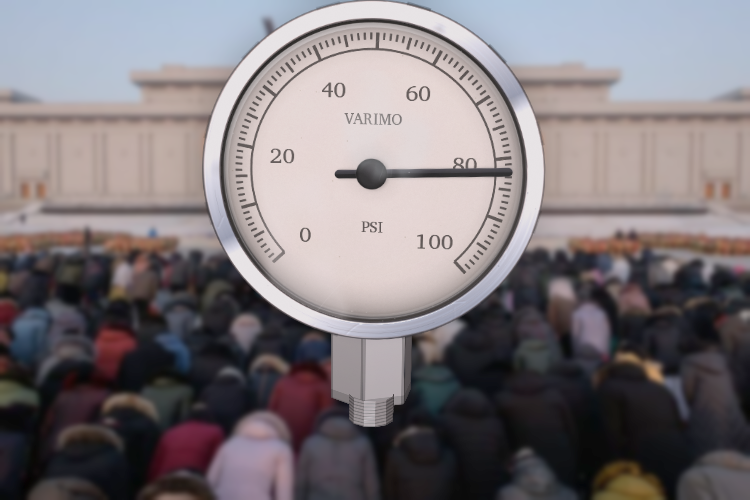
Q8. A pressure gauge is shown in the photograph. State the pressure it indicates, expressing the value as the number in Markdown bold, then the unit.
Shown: **82** psi
